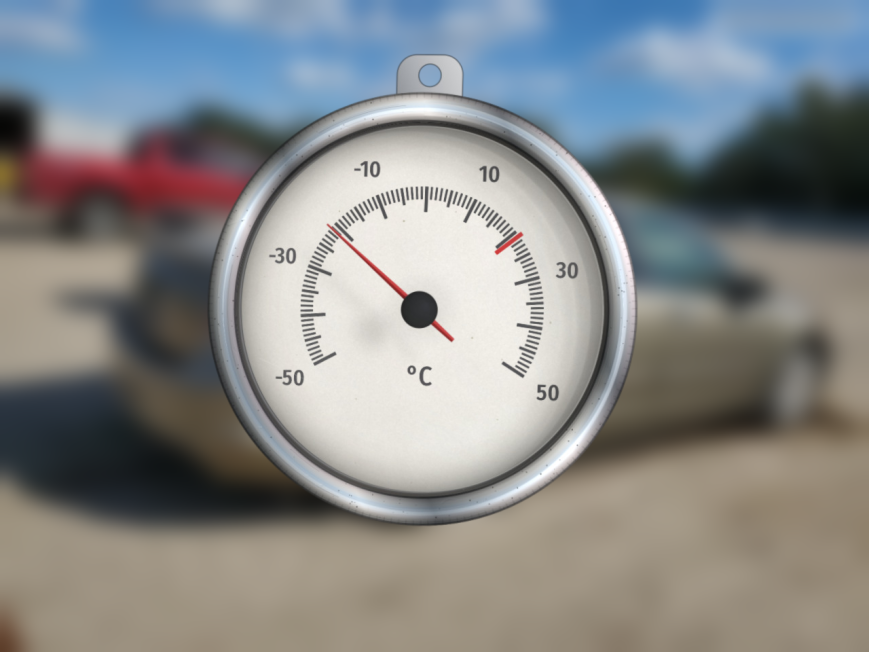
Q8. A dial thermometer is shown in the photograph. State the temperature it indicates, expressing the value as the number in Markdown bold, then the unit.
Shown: **-21** °C
